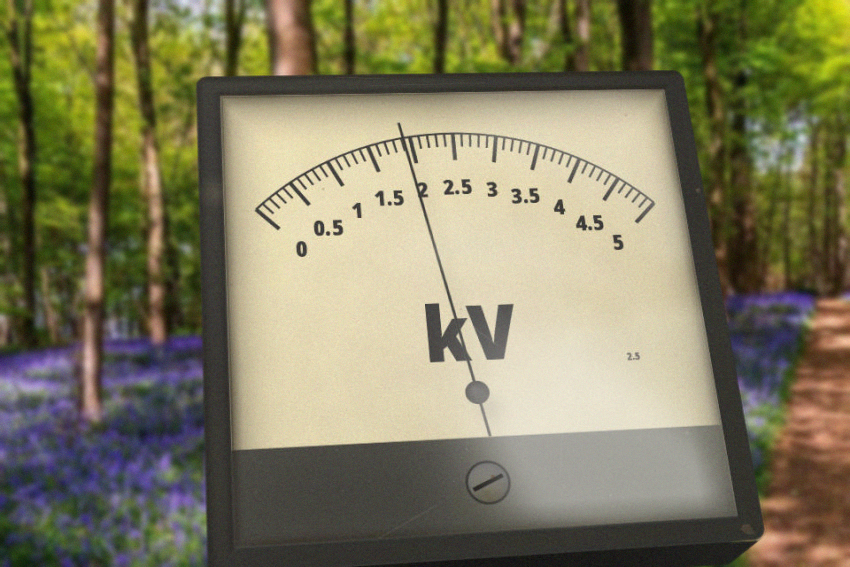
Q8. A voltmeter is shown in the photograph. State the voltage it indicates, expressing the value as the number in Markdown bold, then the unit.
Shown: **1.9** kV
